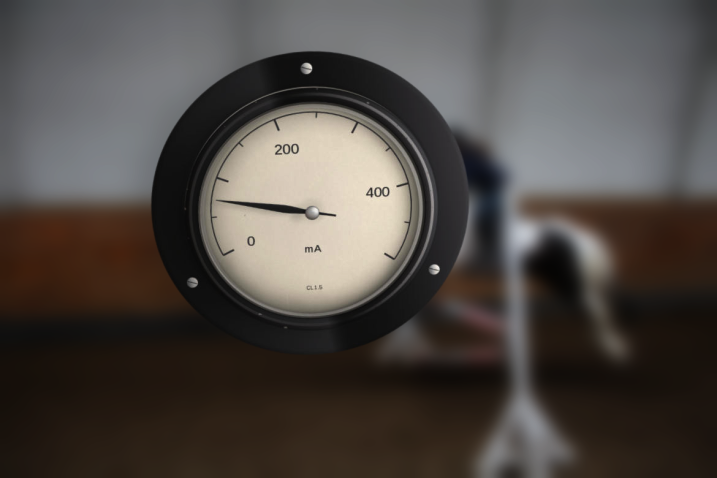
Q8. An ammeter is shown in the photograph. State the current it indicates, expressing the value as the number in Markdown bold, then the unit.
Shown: **75** mA
